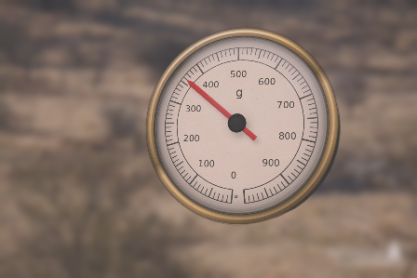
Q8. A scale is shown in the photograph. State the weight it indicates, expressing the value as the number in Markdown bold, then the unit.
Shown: **360** g
